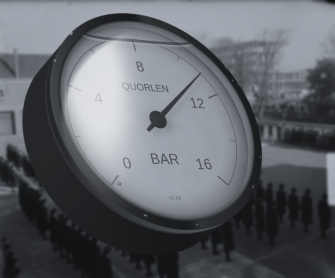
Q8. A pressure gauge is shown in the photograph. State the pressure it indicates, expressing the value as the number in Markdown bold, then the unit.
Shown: **11** bar
